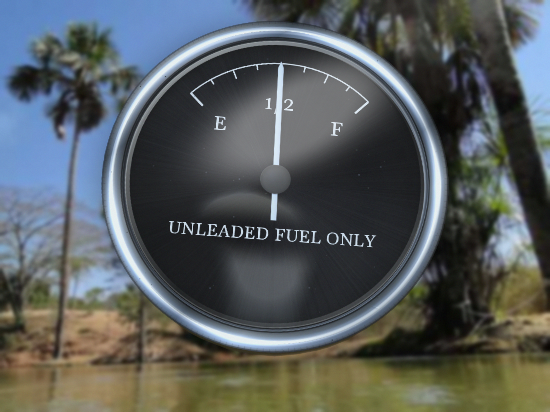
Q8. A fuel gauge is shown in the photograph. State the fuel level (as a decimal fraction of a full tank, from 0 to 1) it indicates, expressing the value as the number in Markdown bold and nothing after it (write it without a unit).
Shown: **0.5**
